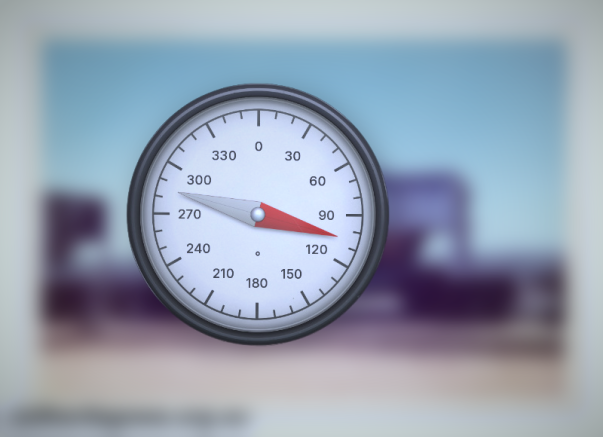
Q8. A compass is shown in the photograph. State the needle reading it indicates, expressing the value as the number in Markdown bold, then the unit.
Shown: **105** °
